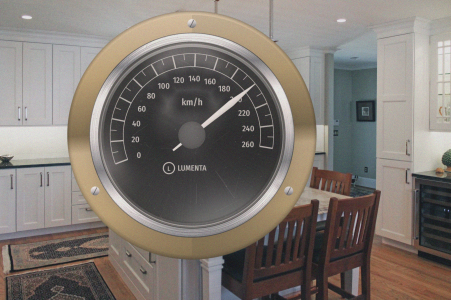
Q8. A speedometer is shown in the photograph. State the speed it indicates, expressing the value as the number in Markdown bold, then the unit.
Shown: **200** km/h
